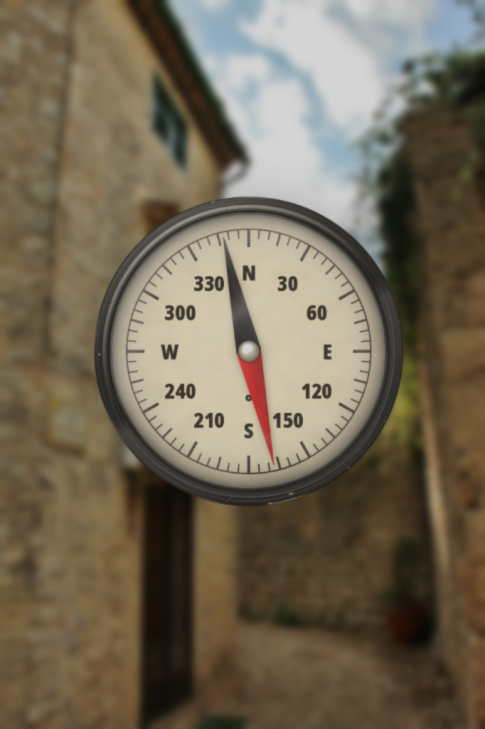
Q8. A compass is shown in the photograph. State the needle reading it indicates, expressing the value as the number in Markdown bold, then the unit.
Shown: **167.5** °
